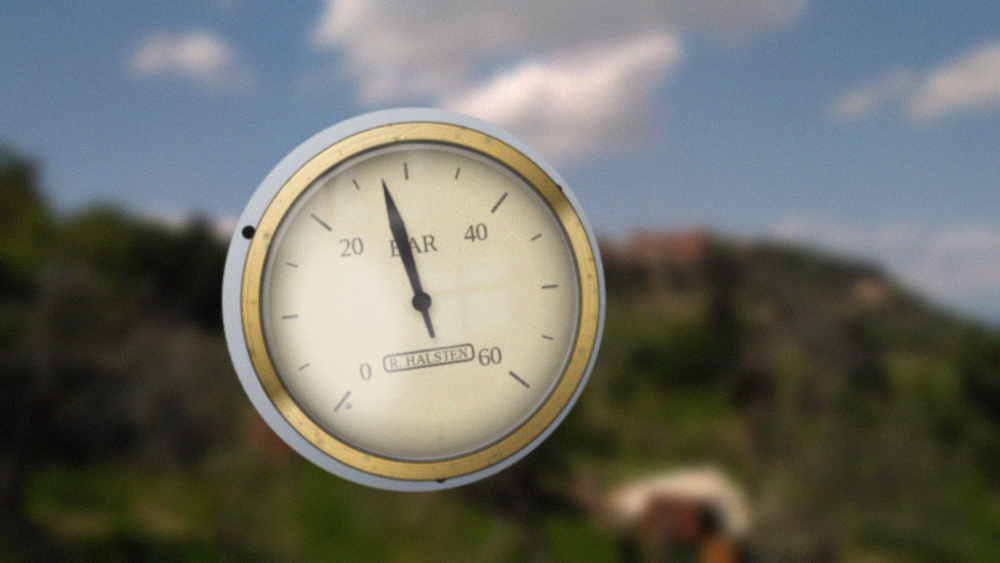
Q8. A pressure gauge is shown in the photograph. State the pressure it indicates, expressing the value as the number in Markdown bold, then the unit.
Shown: **27.5** bar
